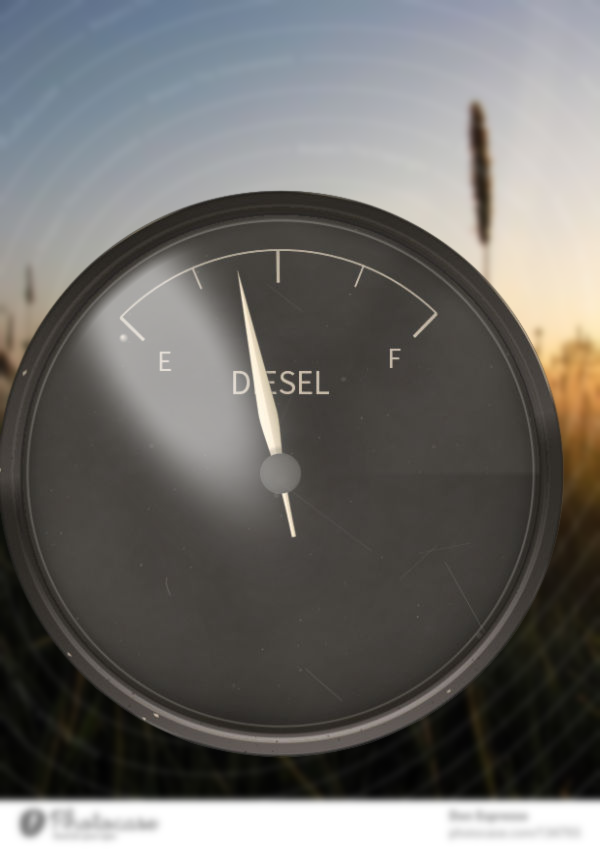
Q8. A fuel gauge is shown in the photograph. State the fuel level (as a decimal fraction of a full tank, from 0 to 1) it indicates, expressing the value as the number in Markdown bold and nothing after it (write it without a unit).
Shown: **0.375**
